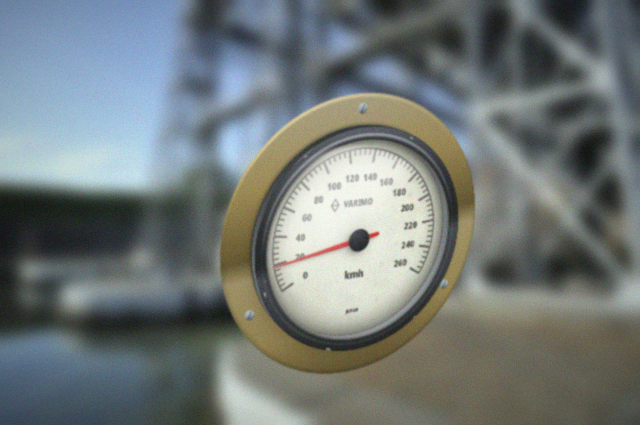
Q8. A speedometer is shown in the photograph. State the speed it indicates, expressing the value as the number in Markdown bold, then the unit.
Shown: **20** km/h
